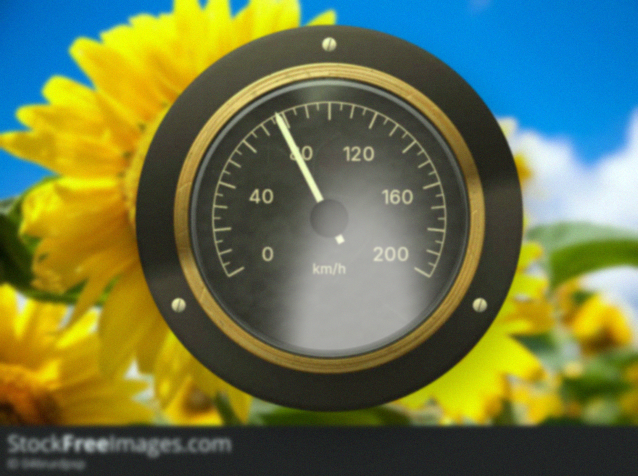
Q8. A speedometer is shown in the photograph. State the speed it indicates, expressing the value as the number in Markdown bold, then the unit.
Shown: **77.5** km/h
